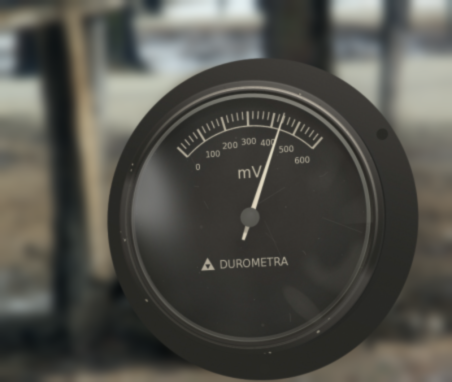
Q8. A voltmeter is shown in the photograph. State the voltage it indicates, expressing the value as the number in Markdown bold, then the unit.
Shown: **440** mV
